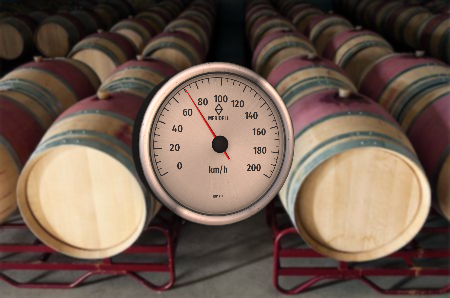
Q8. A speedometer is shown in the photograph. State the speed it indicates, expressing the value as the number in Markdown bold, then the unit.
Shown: **70** km/h
